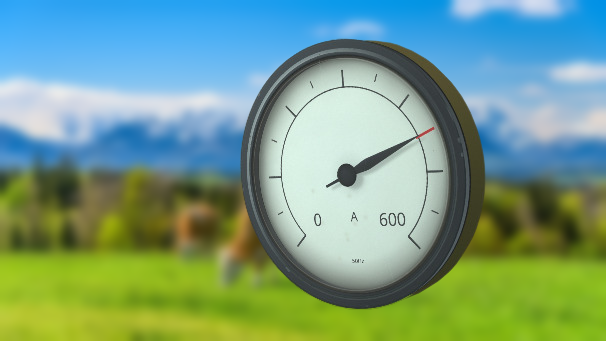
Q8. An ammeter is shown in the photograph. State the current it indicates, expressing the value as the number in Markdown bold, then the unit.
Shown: **450** A
